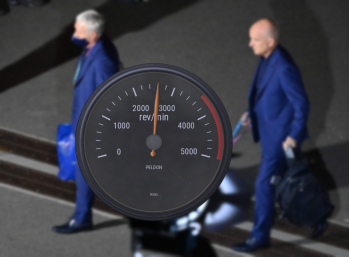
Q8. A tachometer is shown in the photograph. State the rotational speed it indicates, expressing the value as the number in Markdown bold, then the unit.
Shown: **2600** rpm
